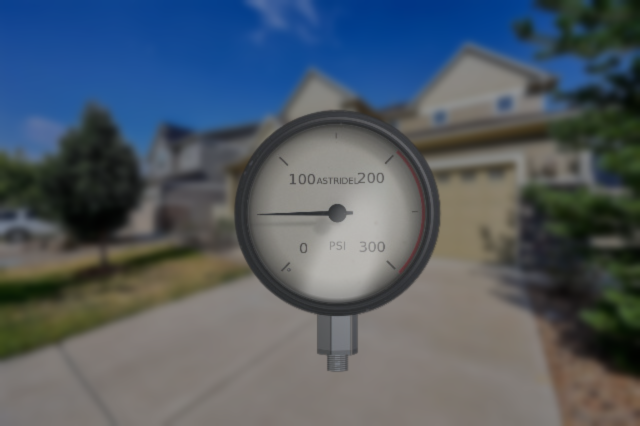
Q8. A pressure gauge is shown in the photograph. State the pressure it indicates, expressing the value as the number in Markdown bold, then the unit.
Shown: **50** psi
